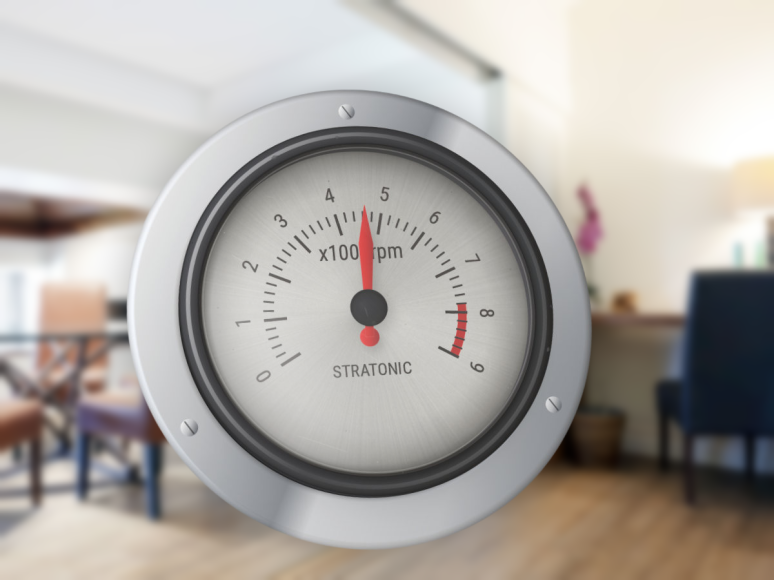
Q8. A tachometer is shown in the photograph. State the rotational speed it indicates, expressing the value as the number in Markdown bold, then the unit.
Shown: **4600** rpm
